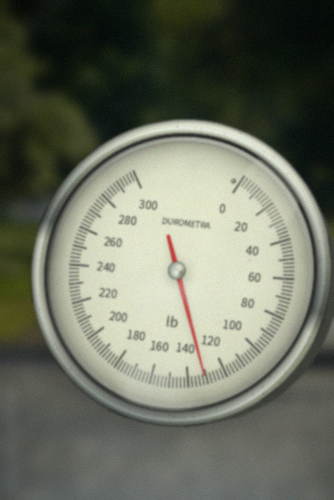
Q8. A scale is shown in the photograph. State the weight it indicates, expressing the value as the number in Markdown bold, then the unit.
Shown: **130** lb
